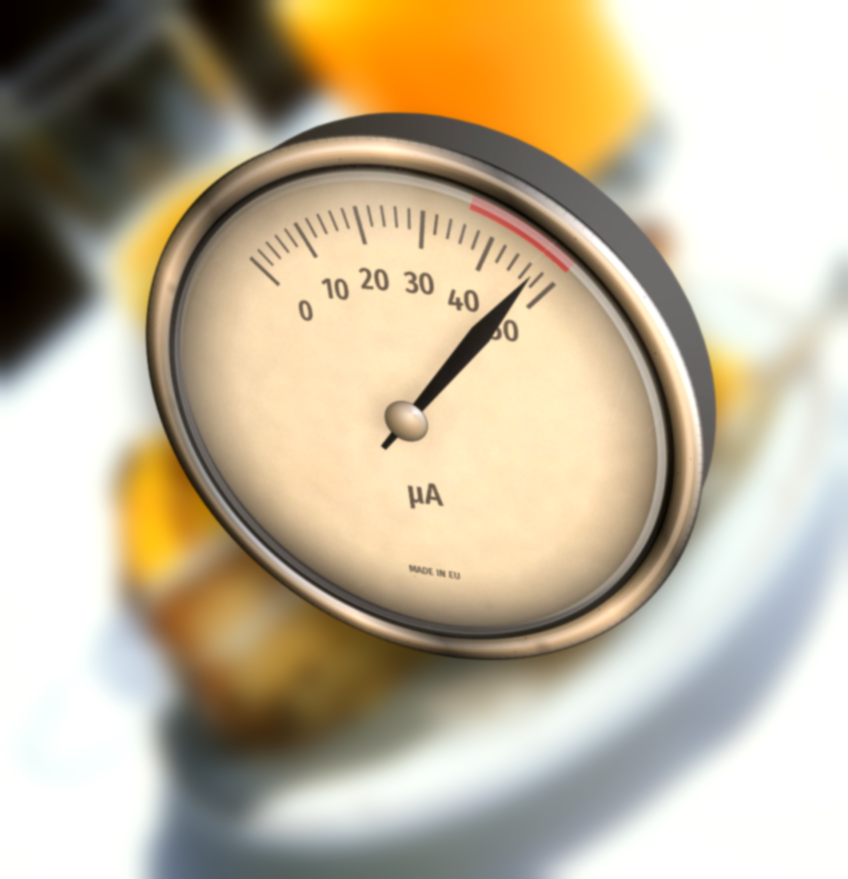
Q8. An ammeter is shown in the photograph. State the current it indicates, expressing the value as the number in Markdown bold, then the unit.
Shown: **47** µA
